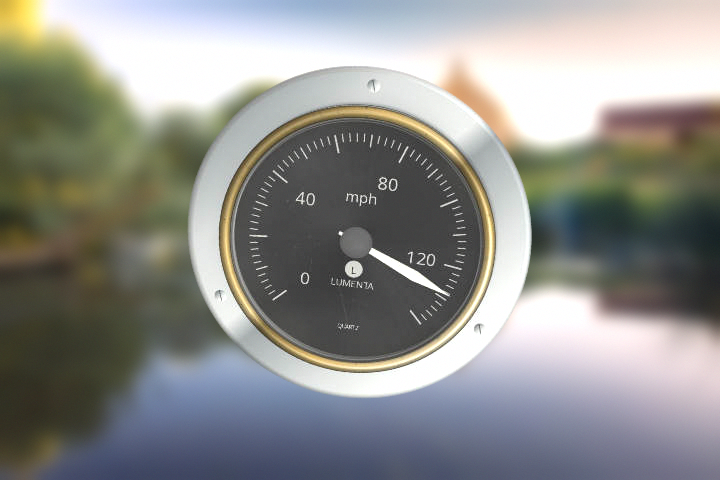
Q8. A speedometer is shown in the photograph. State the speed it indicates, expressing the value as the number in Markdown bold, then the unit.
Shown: **128** mph
